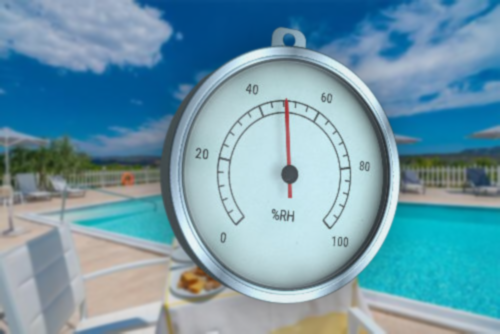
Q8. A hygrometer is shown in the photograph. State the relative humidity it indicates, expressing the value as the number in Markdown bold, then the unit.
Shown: **48** %
